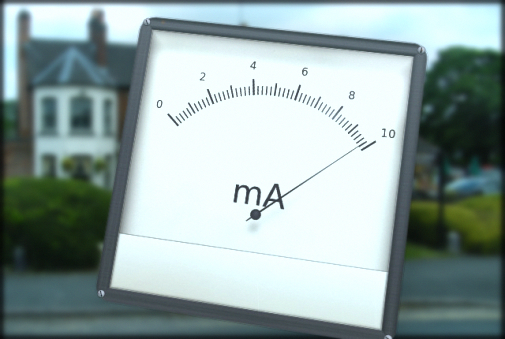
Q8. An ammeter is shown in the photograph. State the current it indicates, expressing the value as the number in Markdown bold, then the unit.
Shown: **9.8** mA
